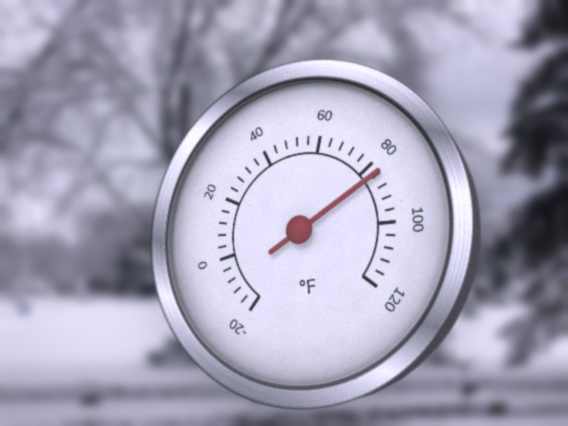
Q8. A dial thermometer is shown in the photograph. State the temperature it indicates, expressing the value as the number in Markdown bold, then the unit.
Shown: **84** °F
